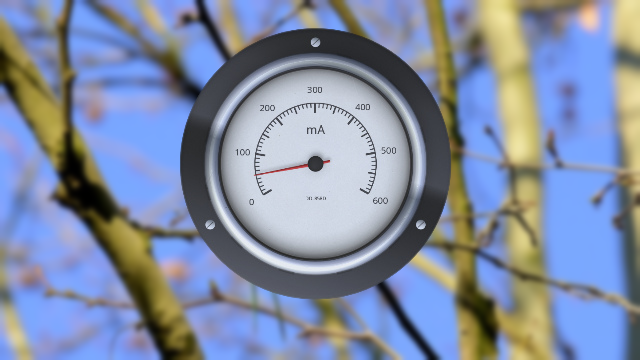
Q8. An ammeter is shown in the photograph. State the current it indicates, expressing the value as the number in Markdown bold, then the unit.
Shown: **50** mA
